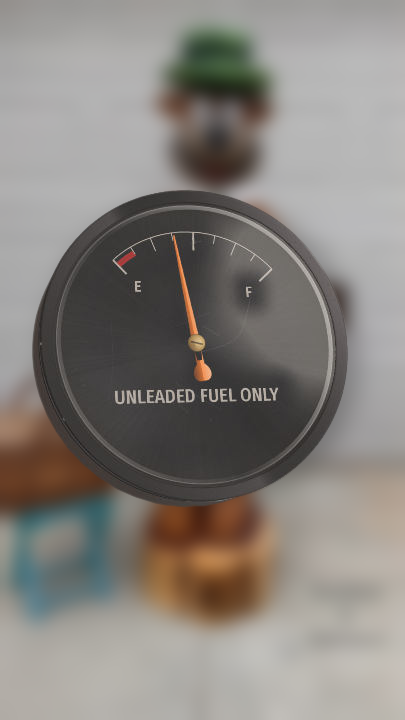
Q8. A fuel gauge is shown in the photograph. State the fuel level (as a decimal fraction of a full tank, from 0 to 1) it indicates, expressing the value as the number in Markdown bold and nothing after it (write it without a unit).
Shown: **0.375**
